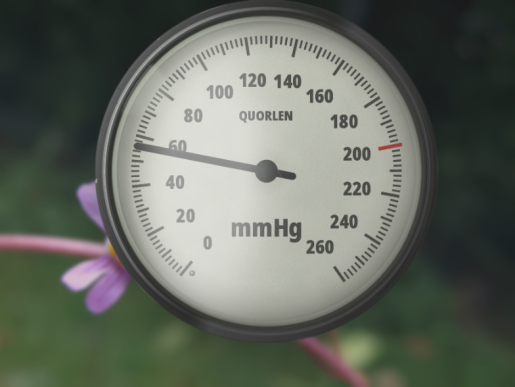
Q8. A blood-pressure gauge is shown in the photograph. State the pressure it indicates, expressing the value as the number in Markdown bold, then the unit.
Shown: **56** mmHg
